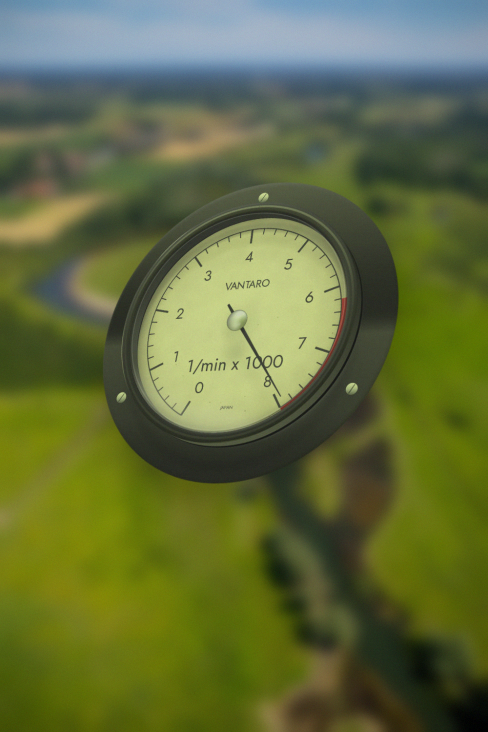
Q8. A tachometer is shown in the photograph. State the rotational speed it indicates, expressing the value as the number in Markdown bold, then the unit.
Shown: **7900** rpm
